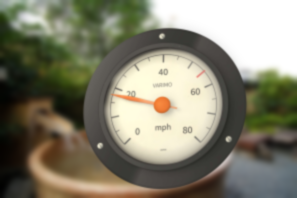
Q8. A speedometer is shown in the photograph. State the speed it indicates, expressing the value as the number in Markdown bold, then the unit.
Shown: **17.5** mph
